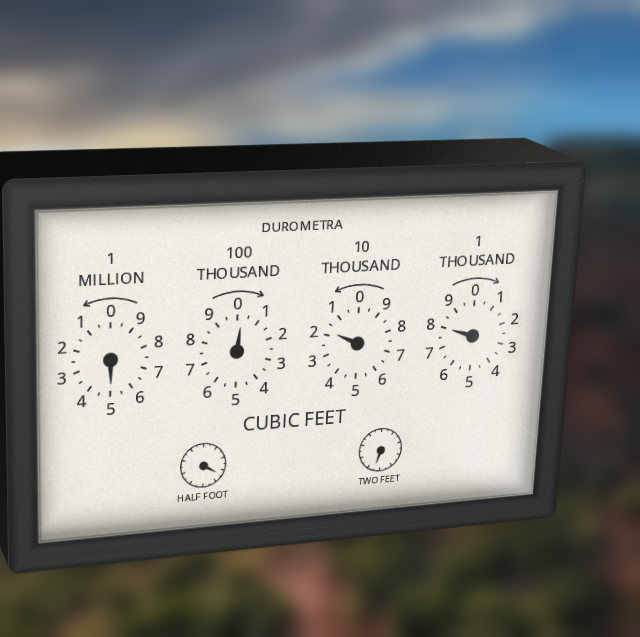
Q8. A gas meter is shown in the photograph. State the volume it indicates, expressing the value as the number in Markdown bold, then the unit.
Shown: **501800** ft³
